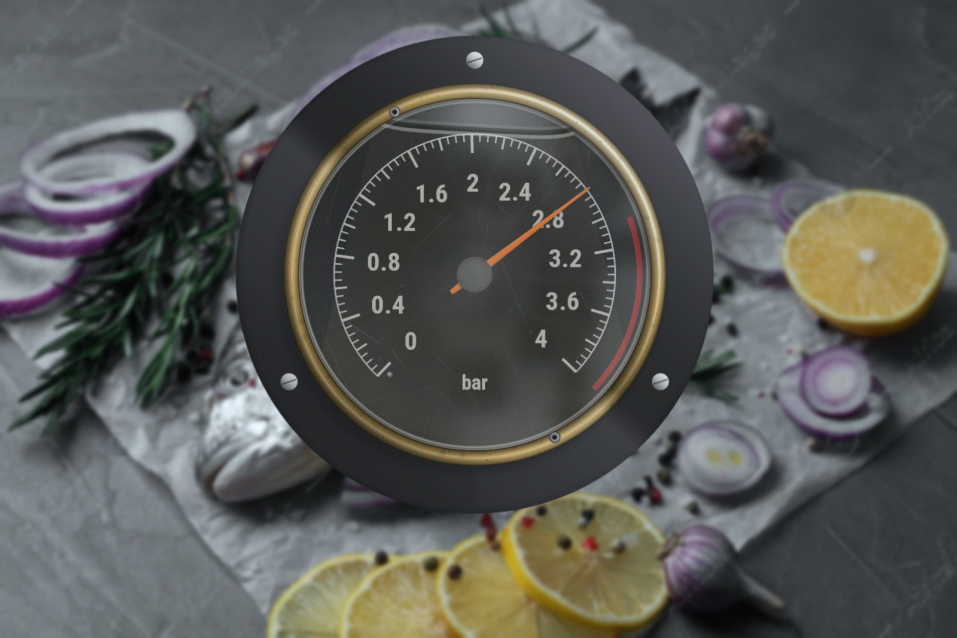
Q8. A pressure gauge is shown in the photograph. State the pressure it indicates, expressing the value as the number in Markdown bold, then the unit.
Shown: **2.8** bar
